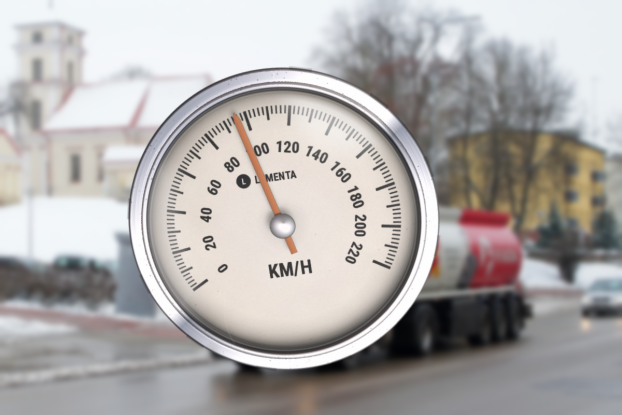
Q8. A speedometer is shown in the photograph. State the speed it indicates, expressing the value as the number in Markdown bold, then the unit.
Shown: **96** km/h
